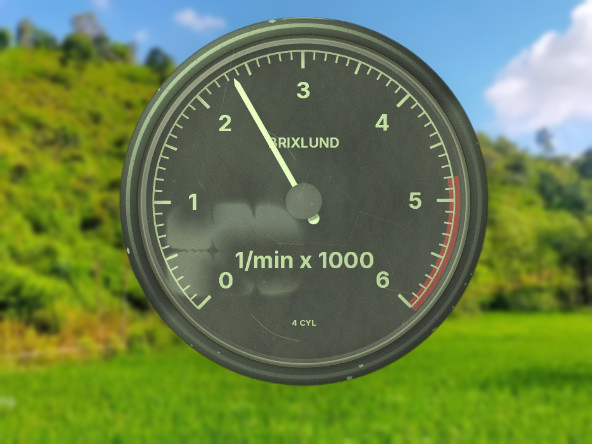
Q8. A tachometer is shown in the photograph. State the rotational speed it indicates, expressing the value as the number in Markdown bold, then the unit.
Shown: **2350** rpm
